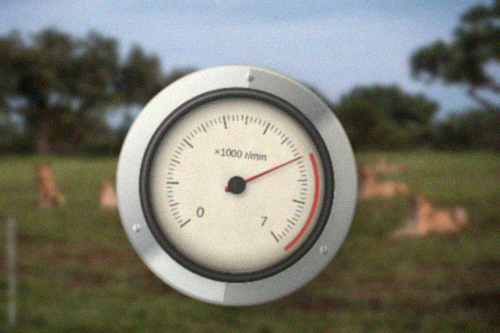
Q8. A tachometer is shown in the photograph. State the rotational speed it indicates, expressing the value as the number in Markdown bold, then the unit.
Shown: **5000** rpm
